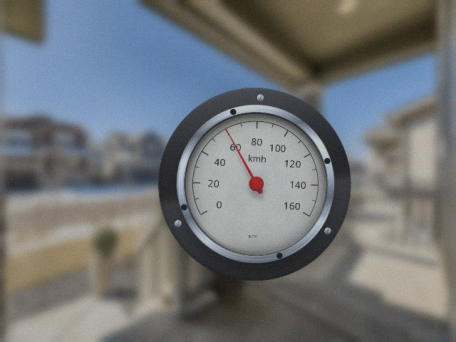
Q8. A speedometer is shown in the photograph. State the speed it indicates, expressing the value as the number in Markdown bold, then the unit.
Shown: **60** km/h
